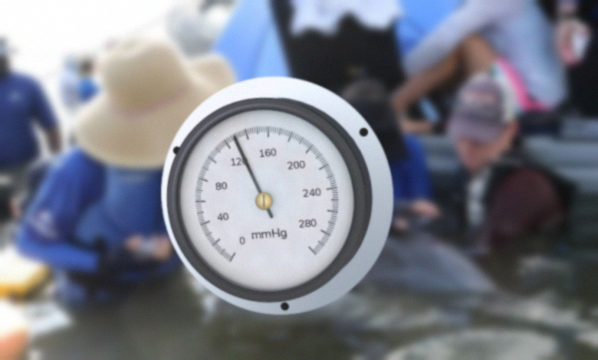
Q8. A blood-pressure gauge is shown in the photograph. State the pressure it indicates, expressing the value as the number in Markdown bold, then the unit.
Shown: **130** mmHg
